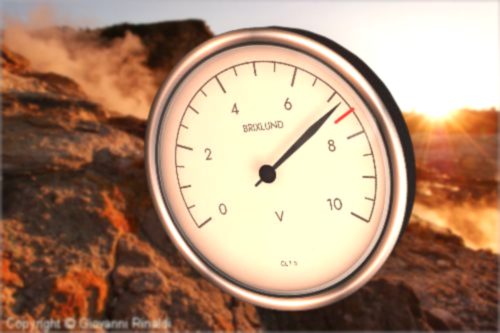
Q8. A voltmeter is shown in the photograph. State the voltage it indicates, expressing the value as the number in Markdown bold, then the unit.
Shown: **7.25** V
